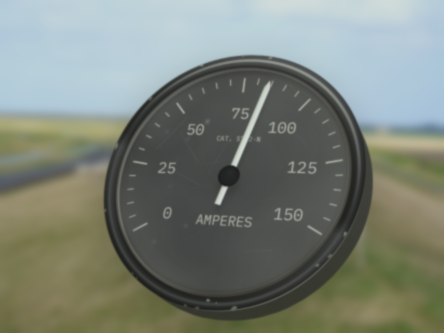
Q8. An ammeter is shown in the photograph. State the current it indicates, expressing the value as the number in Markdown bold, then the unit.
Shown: **85** A
